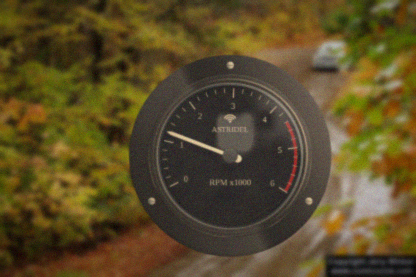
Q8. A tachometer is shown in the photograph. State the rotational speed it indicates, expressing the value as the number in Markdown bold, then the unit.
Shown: **1200** rpm
